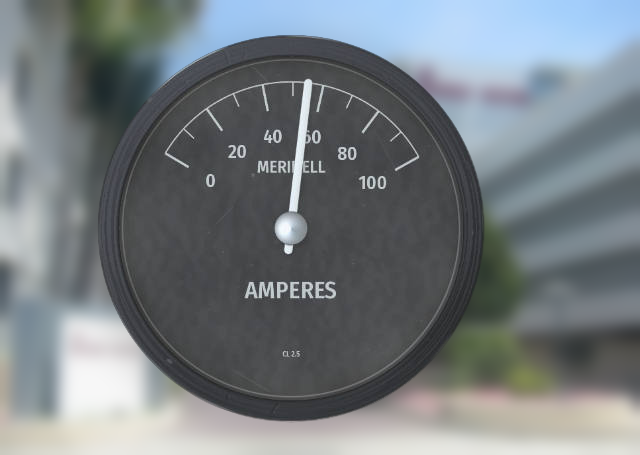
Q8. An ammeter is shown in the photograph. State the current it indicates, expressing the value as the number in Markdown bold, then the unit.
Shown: **55** A
